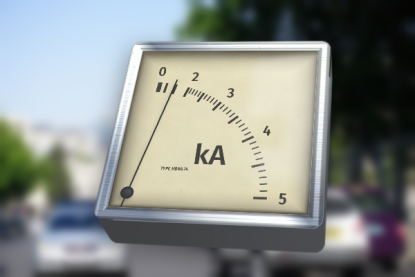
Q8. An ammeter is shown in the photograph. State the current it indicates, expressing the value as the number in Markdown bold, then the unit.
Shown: **1.5** kA
